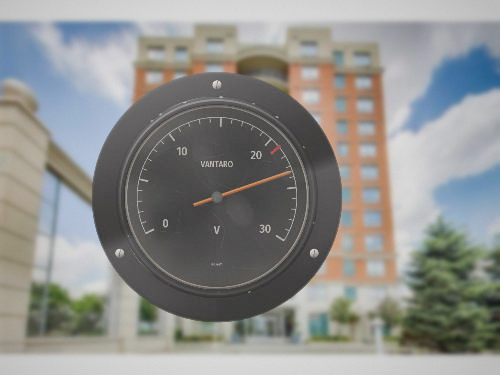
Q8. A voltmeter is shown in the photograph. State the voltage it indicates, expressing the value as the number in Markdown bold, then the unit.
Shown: **23.5** V
